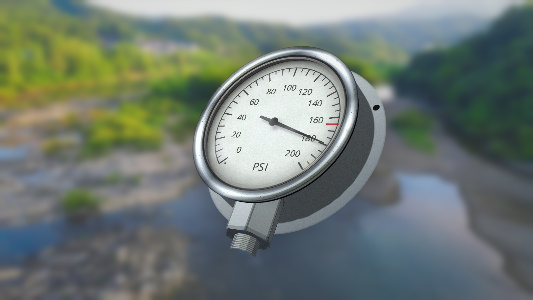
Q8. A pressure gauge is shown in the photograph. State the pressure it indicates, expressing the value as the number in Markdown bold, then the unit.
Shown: **180** psi
